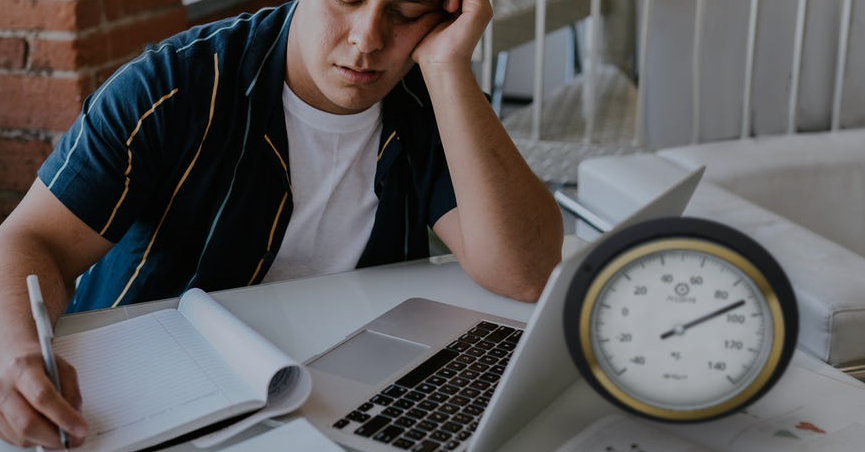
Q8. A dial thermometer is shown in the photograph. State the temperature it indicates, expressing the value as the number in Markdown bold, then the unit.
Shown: **90** °F
